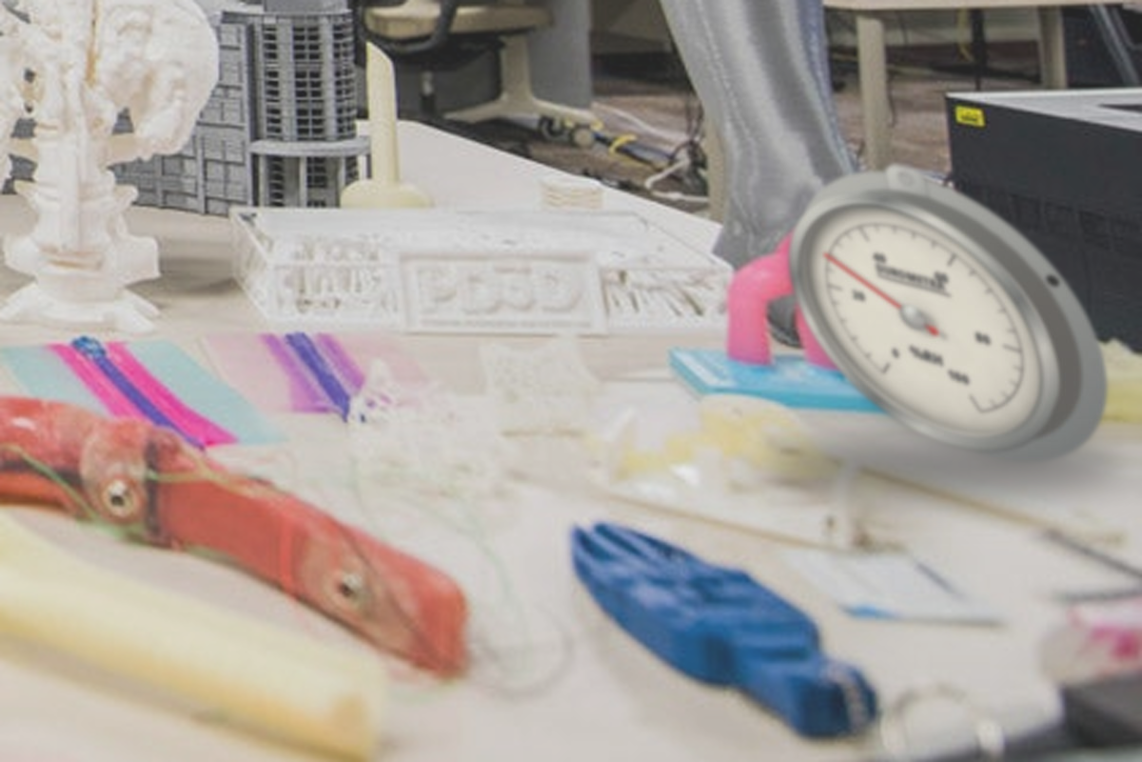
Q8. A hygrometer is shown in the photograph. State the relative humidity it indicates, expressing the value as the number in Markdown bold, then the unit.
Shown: **28** %
